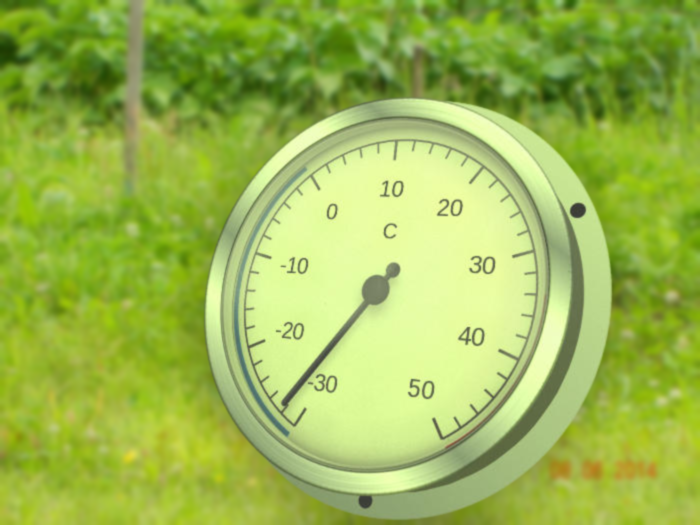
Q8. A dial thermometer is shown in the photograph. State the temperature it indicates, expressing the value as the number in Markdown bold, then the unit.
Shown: **-28** °C
